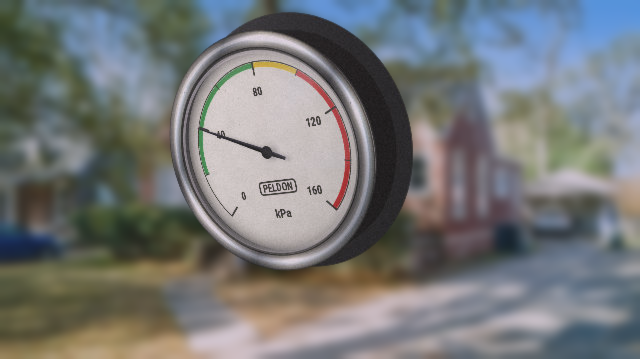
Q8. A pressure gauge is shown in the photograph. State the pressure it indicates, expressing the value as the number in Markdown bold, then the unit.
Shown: **40** kPa
